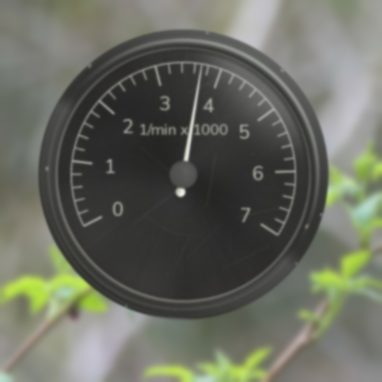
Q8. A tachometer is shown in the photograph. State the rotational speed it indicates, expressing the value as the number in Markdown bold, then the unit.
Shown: **3700** rpm
